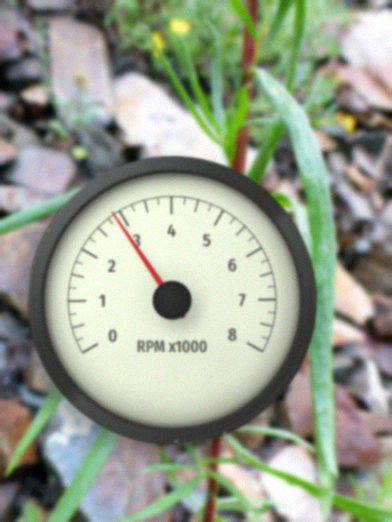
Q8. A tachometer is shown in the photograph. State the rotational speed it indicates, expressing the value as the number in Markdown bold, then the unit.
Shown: **2875** rpm
